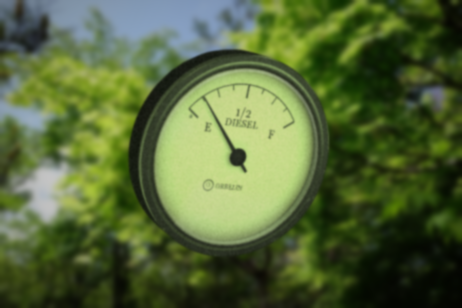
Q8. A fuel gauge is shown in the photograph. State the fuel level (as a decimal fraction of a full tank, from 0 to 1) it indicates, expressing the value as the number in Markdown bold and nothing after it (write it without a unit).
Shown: **0.125**
